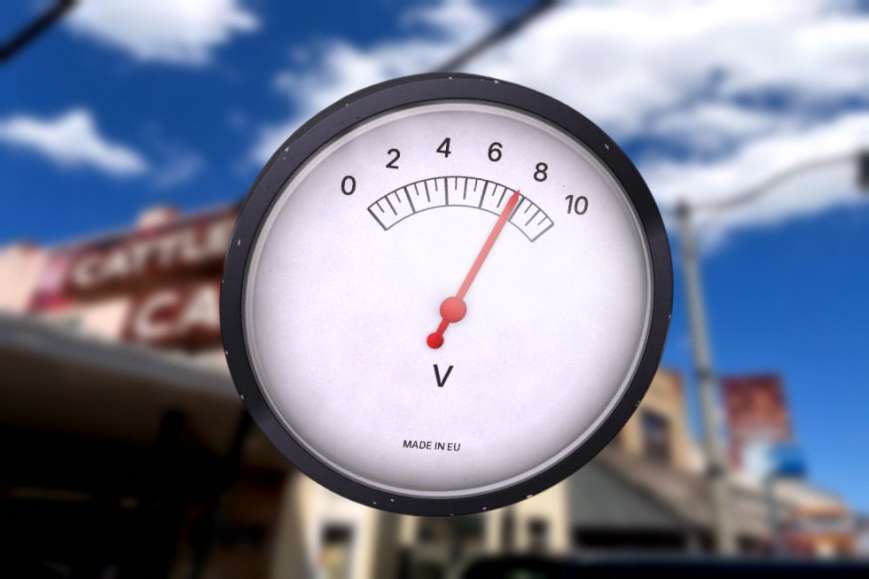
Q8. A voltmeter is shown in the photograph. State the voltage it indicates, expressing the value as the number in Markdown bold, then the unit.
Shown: **7.5** V
